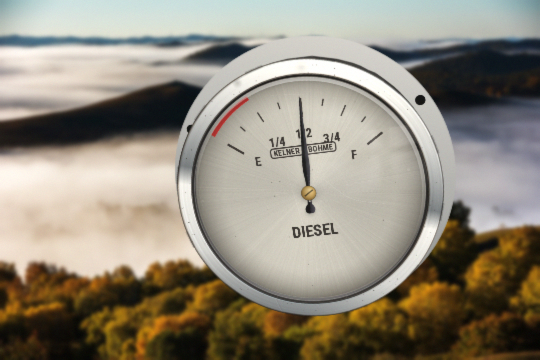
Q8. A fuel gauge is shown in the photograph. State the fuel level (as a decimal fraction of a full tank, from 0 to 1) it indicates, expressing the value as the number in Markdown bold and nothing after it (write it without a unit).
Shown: **0.5**
